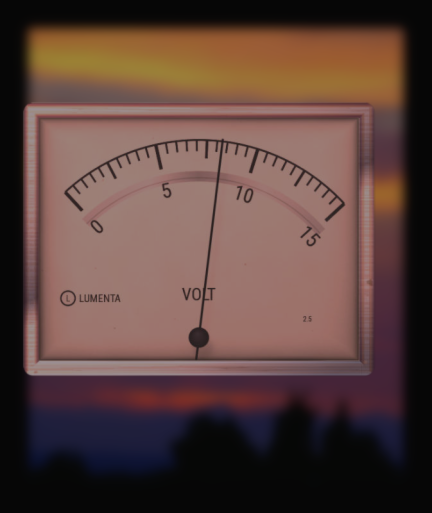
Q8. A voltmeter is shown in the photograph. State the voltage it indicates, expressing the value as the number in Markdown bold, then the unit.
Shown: **8.25** V
